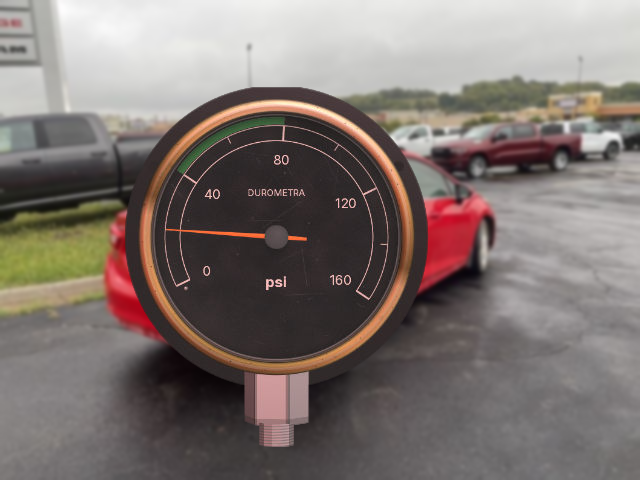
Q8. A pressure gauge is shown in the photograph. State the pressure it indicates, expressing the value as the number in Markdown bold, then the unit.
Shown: **20** psi
